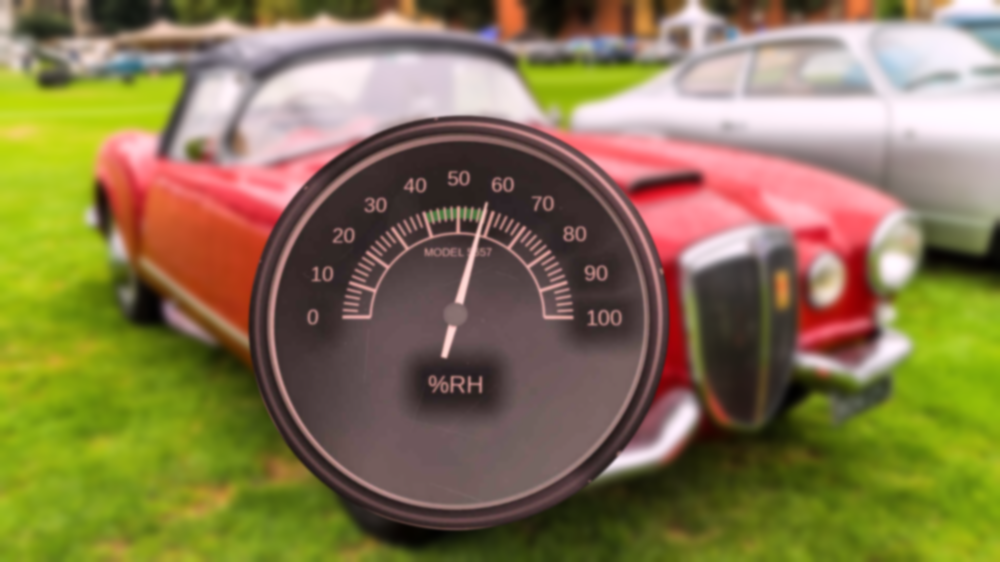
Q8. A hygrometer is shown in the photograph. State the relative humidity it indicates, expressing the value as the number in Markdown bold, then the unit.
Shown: **58** %
